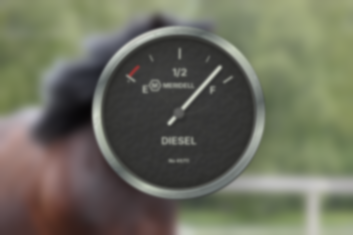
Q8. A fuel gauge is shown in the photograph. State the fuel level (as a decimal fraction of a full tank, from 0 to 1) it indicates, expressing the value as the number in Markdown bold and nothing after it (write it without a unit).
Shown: **0.875**
